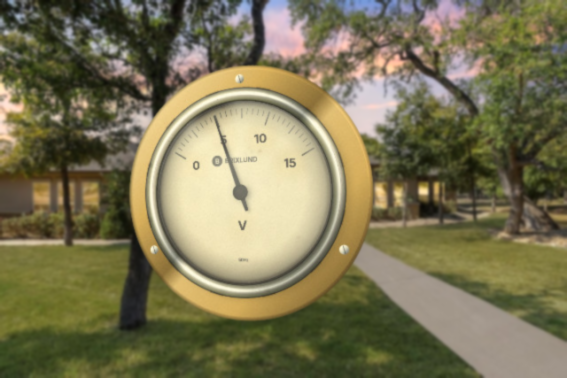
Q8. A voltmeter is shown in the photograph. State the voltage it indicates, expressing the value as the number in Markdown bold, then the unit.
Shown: **5** V
